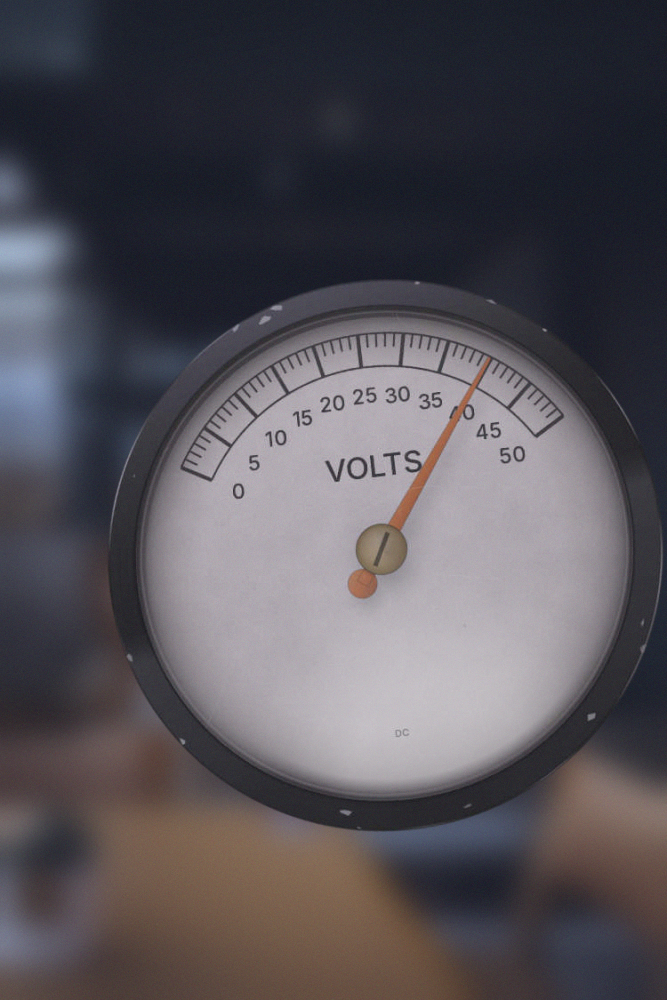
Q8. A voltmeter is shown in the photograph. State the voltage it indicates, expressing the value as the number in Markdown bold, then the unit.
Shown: **40** V
